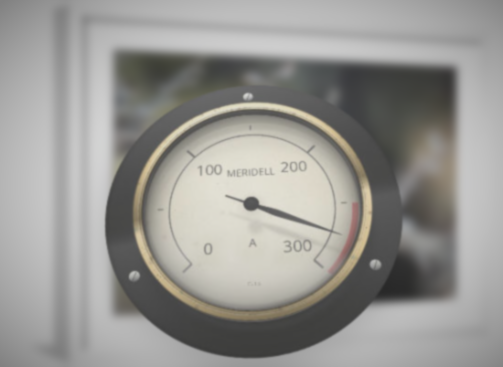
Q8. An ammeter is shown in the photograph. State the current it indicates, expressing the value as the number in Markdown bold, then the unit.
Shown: **275** A
